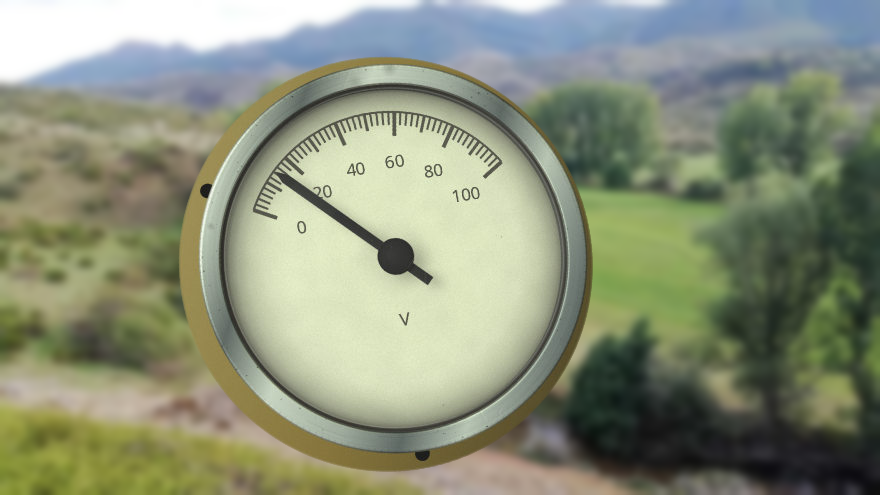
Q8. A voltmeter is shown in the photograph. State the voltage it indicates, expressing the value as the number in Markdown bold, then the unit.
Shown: **14** V
